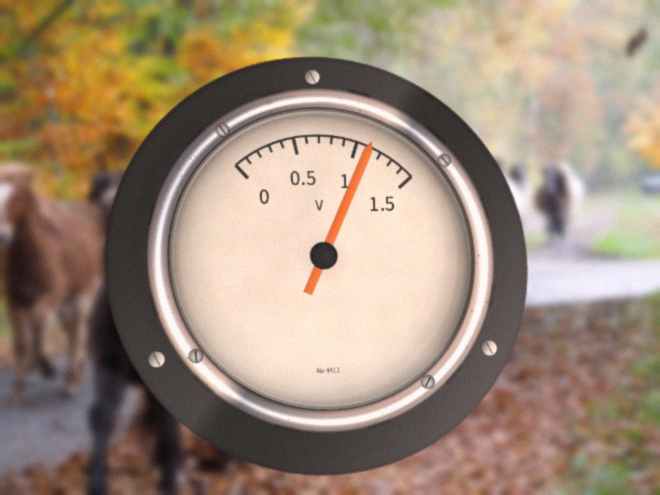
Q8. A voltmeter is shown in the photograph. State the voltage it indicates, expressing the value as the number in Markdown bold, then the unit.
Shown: **1.1** V
